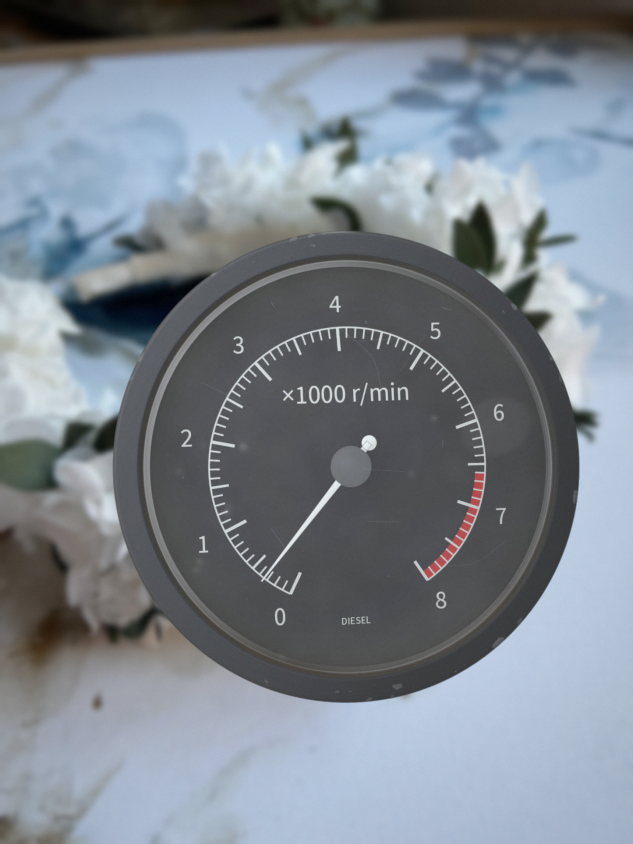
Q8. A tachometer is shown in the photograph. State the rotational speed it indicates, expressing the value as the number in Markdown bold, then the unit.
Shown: **350** rpm
